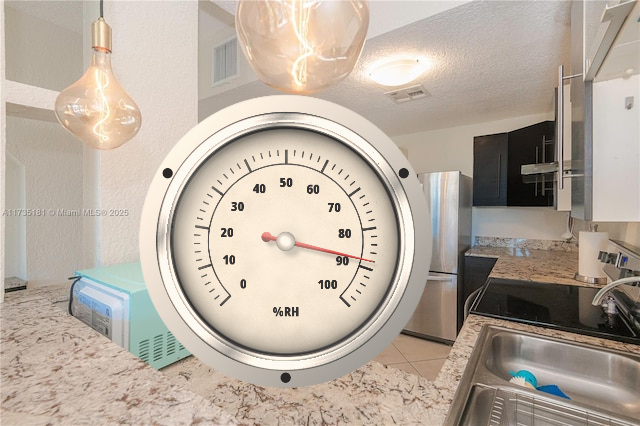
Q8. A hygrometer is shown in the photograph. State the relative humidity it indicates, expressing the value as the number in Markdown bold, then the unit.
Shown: **88** %
